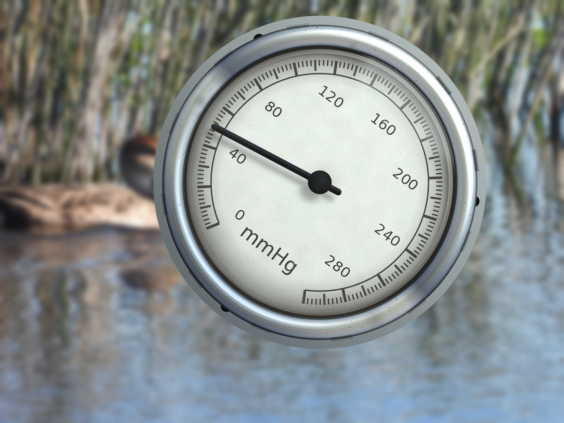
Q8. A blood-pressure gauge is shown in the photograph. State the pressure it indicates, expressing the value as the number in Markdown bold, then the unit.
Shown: **50** mmHg
